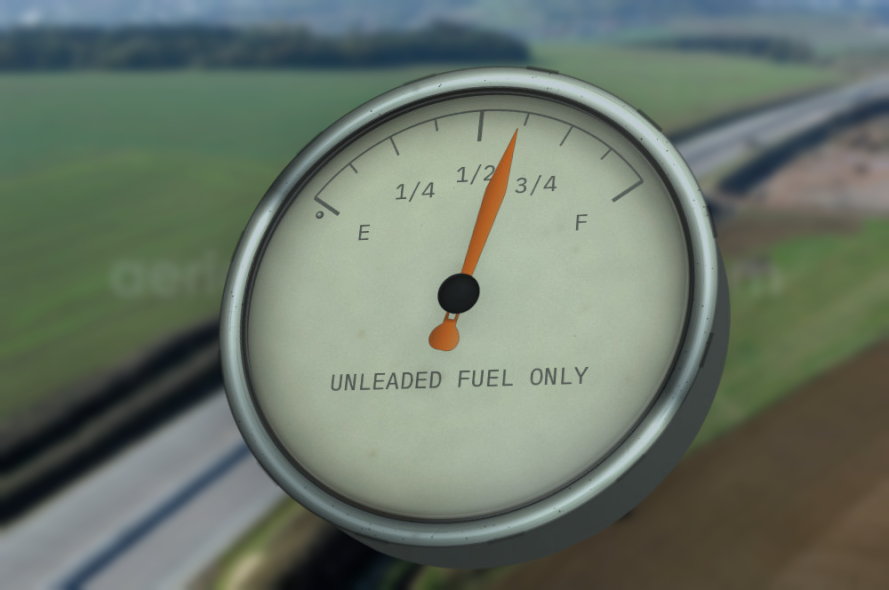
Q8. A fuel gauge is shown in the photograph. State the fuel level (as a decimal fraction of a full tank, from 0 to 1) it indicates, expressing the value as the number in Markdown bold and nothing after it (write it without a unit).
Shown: **0.625**
